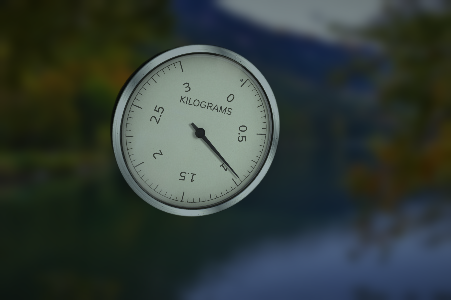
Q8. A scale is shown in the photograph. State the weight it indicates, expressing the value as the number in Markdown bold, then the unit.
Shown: **0.95** kg
